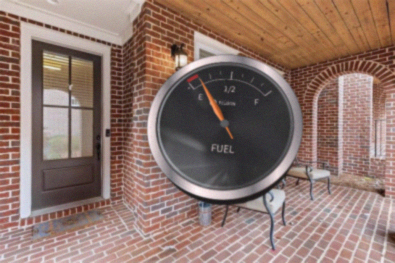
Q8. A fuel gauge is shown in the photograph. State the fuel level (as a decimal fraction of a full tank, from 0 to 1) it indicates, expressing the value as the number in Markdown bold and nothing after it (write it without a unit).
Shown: **0.125**
